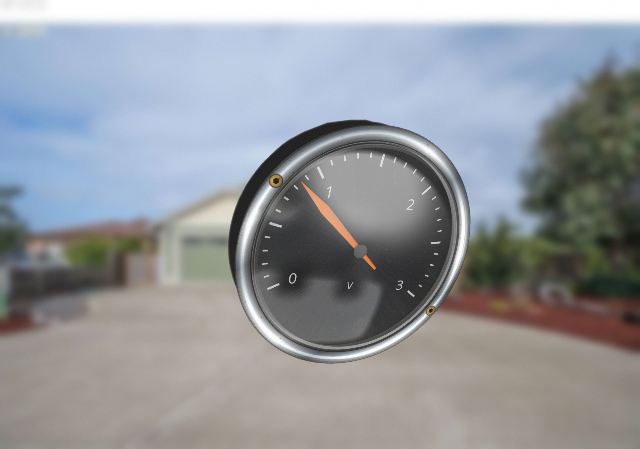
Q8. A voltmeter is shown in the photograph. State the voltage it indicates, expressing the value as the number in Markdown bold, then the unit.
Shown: **0.85** V
